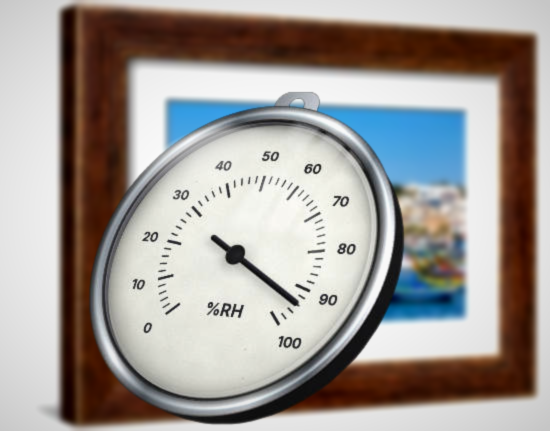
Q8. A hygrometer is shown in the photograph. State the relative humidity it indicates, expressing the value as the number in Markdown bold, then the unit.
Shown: **94** %
